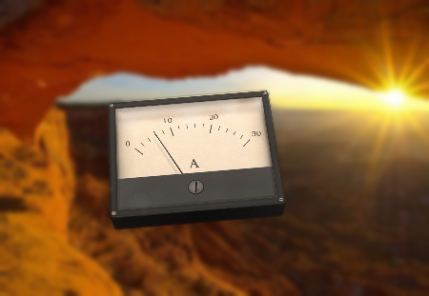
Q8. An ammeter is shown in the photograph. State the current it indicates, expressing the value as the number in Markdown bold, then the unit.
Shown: **6** A
